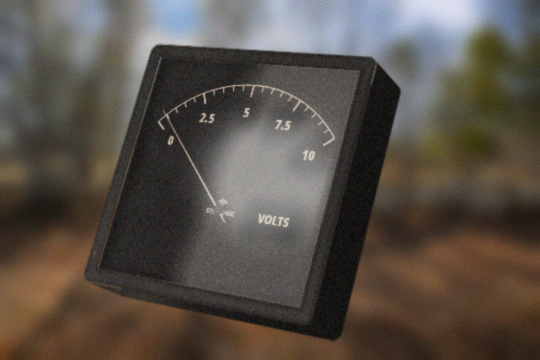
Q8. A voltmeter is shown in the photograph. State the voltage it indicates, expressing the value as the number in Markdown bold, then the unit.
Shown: **0.5** V
